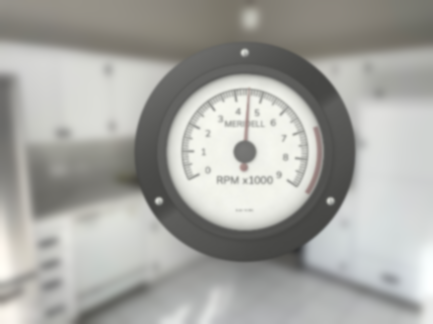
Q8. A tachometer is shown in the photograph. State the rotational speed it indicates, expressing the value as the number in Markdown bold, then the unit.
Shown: **4500** rpm
